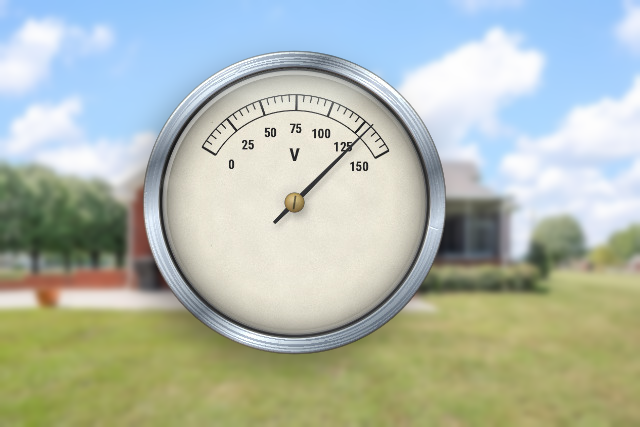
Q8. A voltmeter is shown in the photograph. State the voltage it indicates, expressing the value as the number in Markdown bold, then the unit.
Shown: **130** V
